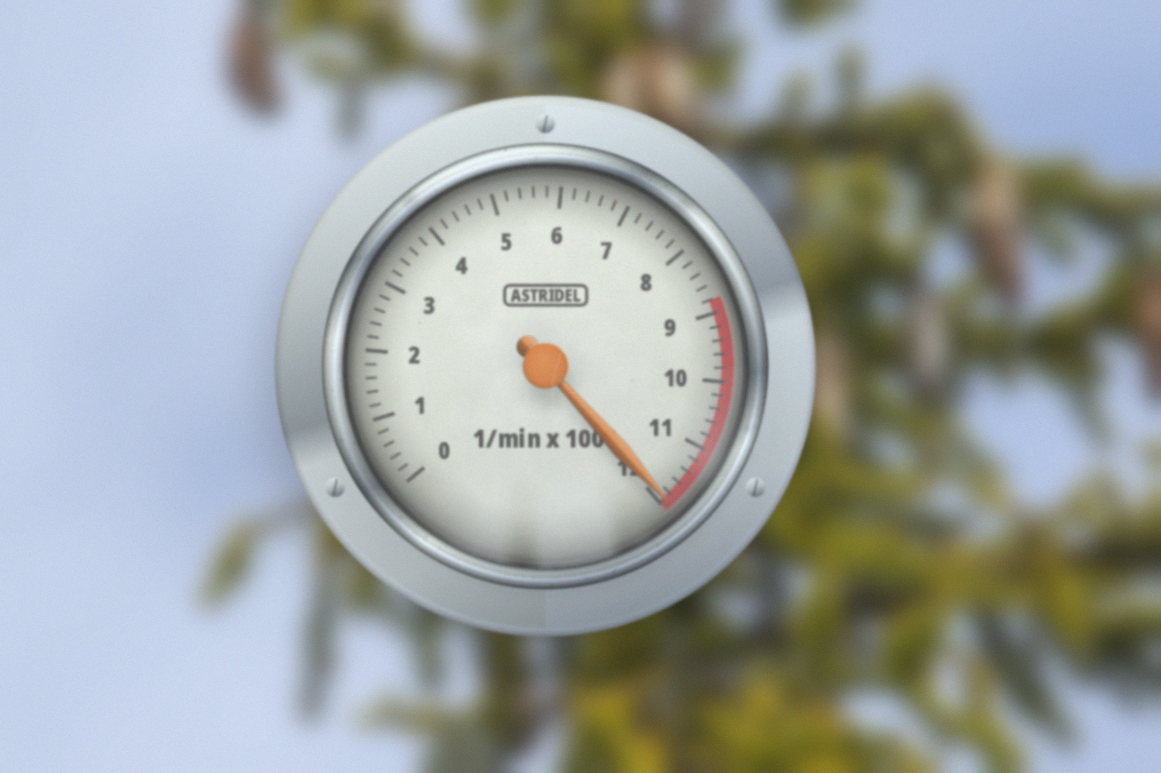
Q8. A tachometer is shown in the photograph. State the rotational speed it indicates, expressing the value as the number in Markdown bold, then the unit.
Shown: **11900** rpm
